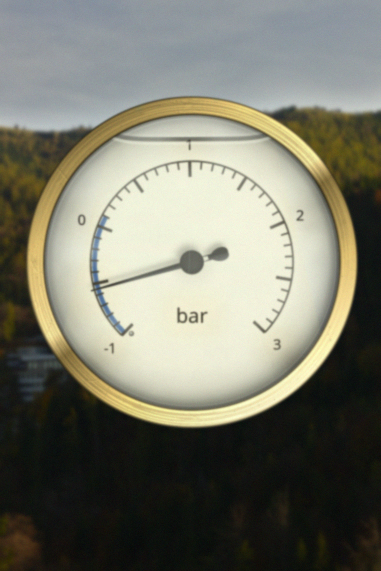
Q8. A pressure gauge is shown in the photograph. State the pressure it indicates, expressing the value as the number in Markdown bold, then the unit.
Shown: **-0.55** bar
